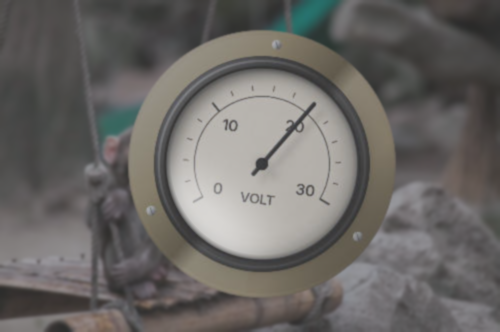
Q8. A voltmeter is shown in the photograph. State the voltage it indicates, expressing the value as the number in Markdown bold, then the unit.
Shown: **20** V
